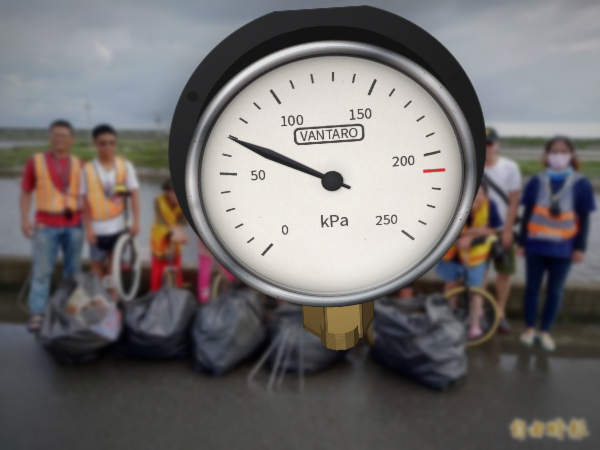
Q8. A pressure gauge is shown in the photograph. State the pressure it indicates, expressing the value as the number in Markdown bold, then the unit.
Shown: **70** kPa
